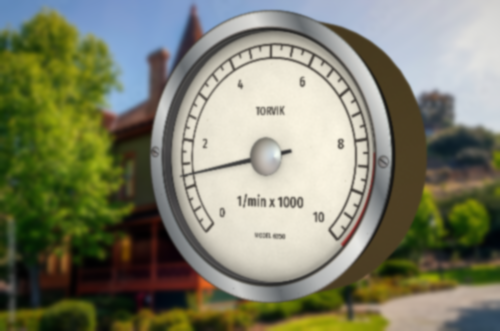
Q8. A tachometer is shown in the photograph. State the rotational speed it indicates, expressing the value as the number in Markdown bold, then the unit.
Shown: **1250** rpm
